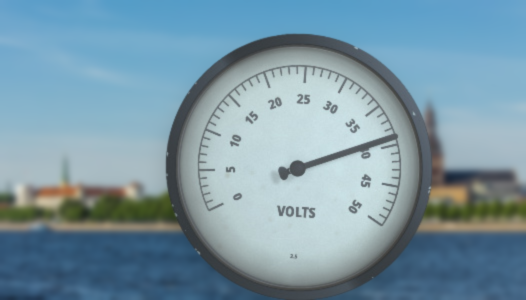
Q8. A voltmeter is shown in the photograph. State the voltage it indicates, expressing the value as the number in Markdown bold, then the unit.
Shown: **39** V
